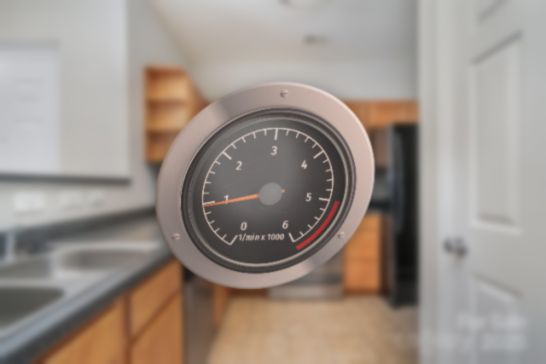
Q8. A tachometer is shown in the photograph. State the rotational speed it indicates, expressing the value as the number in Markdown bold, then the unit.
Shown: **1000** rpm
